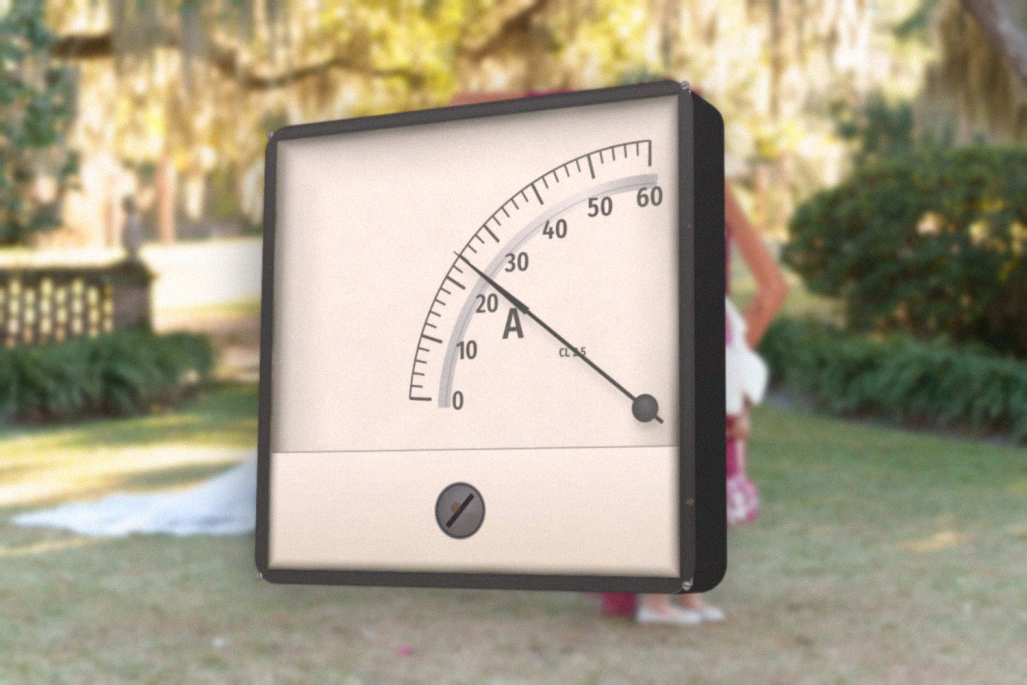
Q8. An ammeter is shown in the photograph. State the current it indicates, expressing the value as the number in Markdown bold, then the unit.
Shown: **24** A
